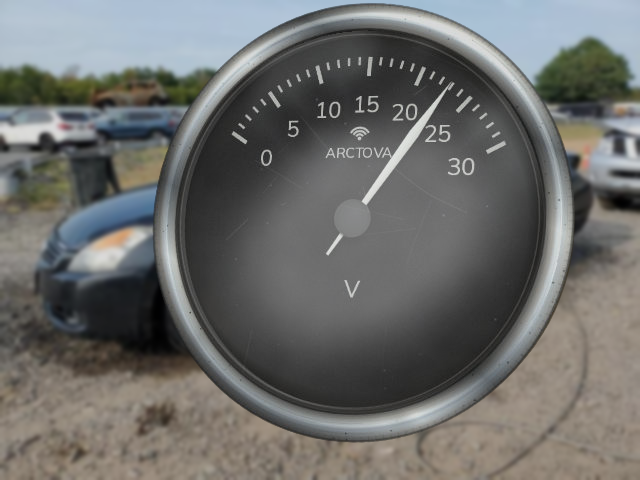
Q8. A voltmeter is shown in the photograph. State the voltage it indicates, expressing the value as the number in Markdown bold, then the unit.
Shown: **23** V
